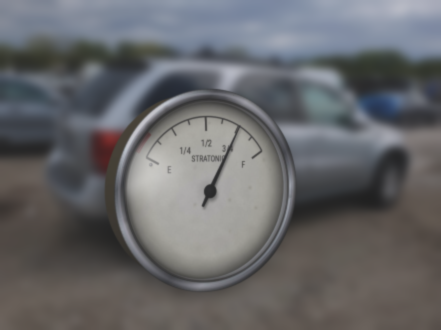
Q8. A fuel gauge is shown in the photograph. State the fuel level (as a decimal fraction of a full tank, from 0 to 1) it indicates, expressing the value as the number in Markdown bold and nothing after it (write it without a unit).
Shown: **0.75**
